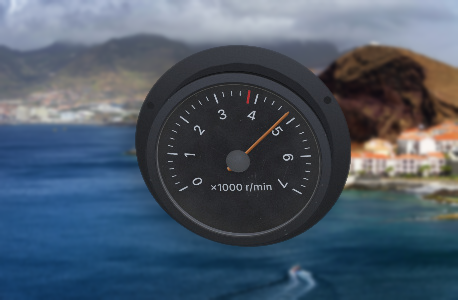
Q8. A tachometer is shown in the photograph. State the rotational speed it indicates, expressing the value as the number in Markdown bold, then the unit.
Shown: **4800** rpm
